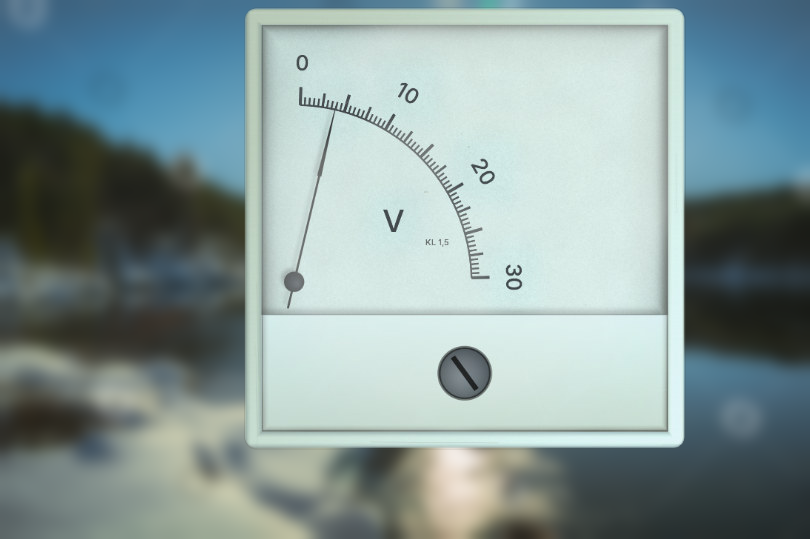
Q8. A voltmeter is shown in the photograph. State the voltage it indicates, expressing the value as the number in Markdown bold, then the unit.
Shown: **4** V
